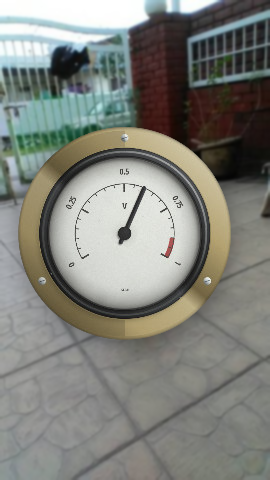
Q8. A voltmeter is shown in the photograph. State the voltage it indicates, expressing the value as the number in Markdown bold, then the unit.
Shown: **0.6** V
